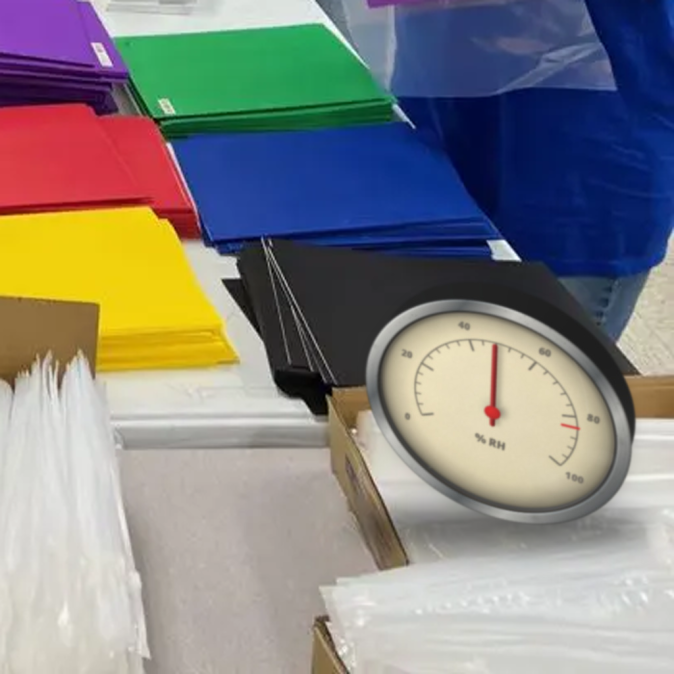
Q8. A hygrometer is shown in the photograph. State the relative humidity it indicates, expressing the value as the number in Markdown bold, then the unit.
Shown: **48** %
